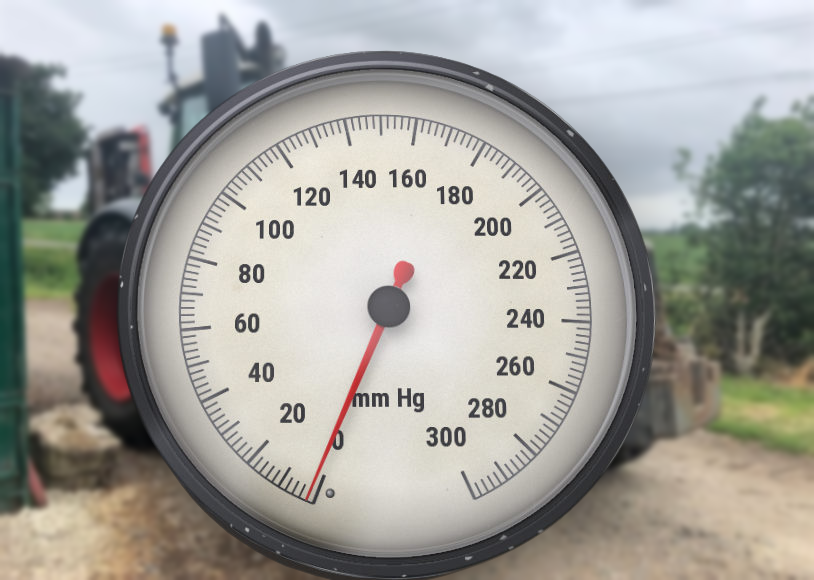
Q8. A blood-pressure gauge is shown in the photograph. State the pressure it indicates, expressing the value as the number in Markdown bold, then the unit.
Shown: **2** mmHg
